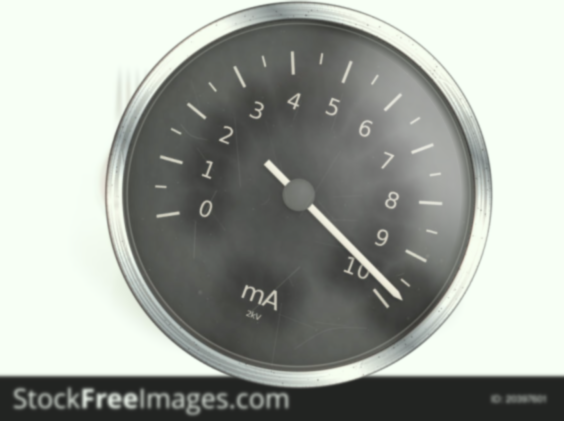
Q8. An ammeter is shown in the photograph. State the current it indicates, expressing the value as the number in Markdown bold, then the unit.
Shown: **9.75** mA
